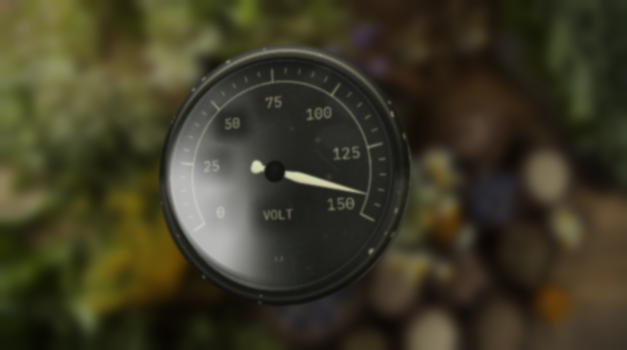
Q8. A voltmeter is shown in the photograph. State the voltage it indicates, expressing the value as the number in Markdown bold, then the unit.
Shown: **142.5** V
